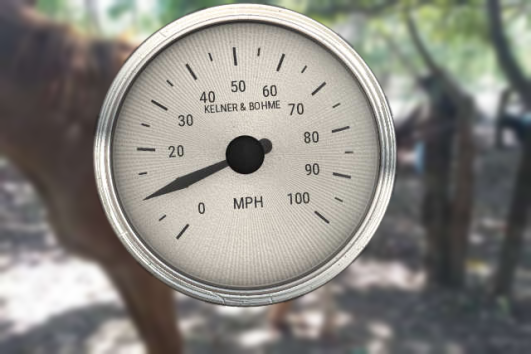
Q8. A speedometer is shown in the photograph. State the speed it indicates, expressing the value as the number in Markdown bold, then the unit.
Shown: **10** mph
